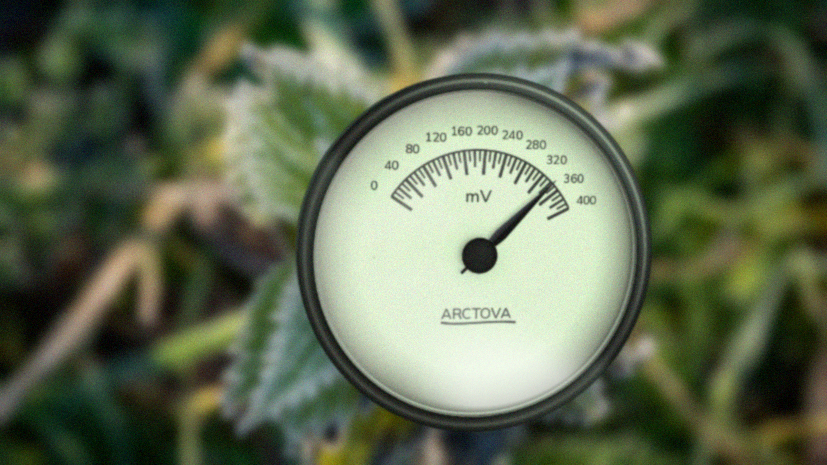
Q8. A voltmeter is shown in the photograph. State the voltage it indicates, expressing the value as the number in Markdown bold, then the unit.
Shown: **340** mV
